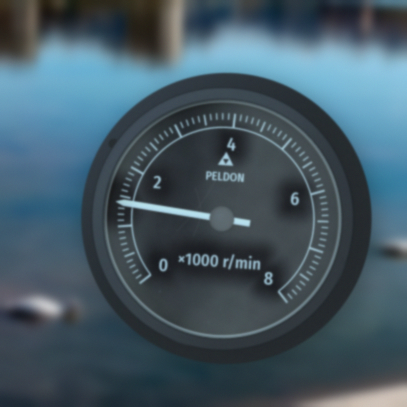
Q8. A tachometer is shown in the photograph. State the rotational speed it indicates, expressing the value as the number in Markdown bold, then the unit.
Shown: **1400** rpm
